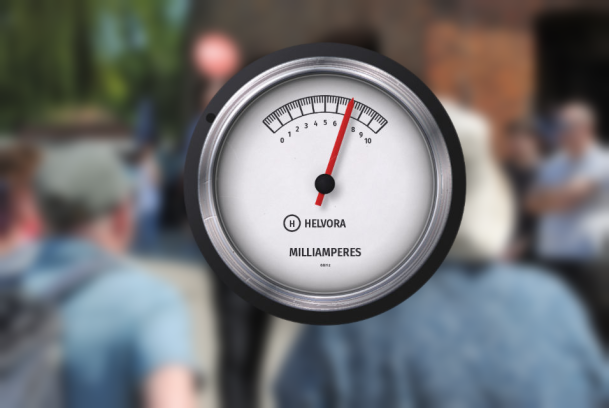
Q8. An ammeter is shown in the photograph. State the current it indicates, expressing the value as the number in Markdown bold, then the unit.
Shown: **7** mA
